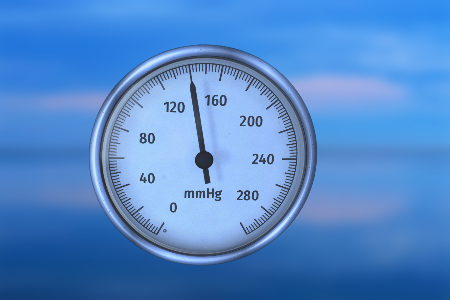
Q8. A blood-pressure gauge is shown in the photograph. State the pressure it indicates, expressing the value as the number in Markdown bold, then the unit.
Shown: **140** mmHg
